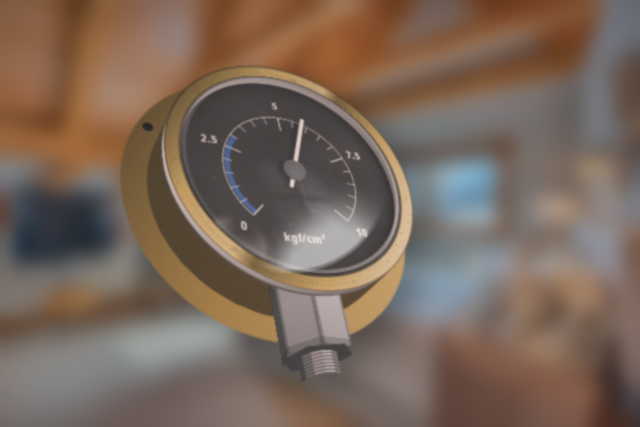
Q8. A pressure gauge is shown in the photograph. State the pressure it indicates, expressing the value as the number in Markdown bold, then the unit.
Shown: **5.75** kg/cm²
